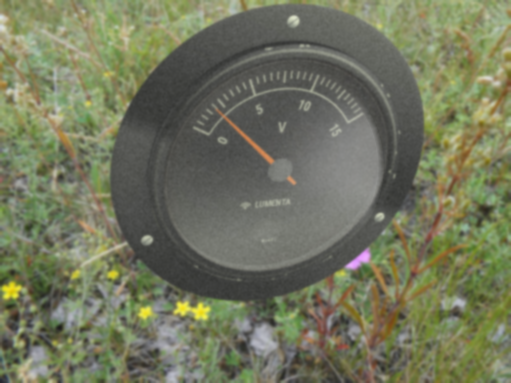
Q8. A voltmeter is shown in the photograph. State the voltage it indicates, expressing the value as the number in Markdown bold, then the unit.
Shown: **2** V
